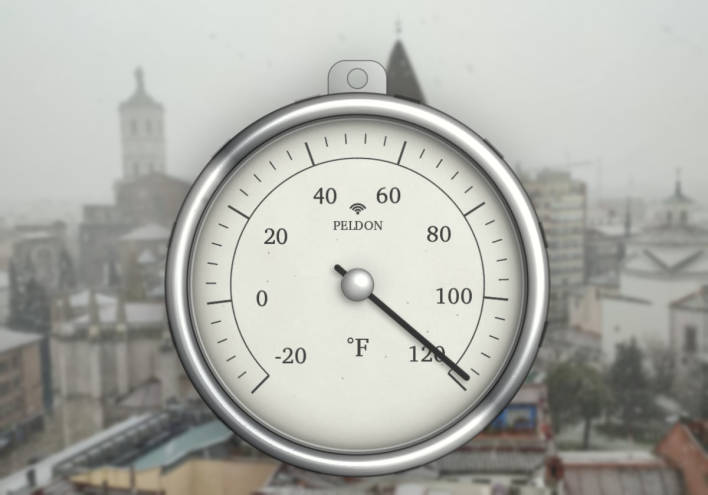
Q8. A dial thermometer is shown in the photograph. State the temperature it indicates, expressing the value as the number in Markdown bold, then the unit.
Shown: **118** °F
